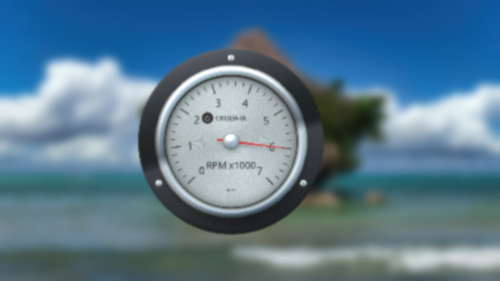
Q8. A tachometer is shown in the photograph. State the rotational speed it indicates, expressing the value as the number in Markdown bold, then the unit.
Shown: **6000** rpm
